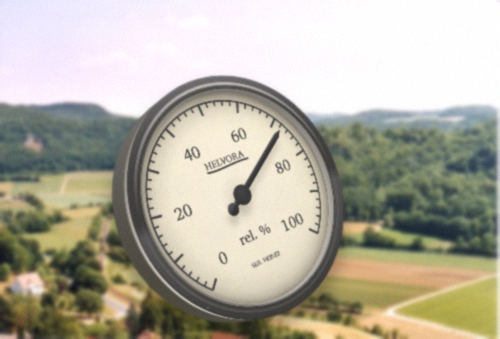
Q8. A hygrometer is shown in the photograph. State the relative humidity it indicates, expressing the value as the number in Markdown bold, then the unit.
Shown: **72** %
